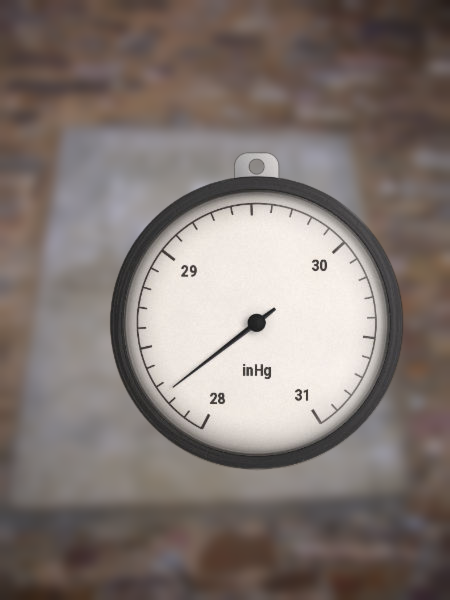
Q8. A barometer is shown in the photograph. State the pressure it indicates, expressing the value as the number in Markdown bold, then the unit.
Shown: **28.25** inHg
